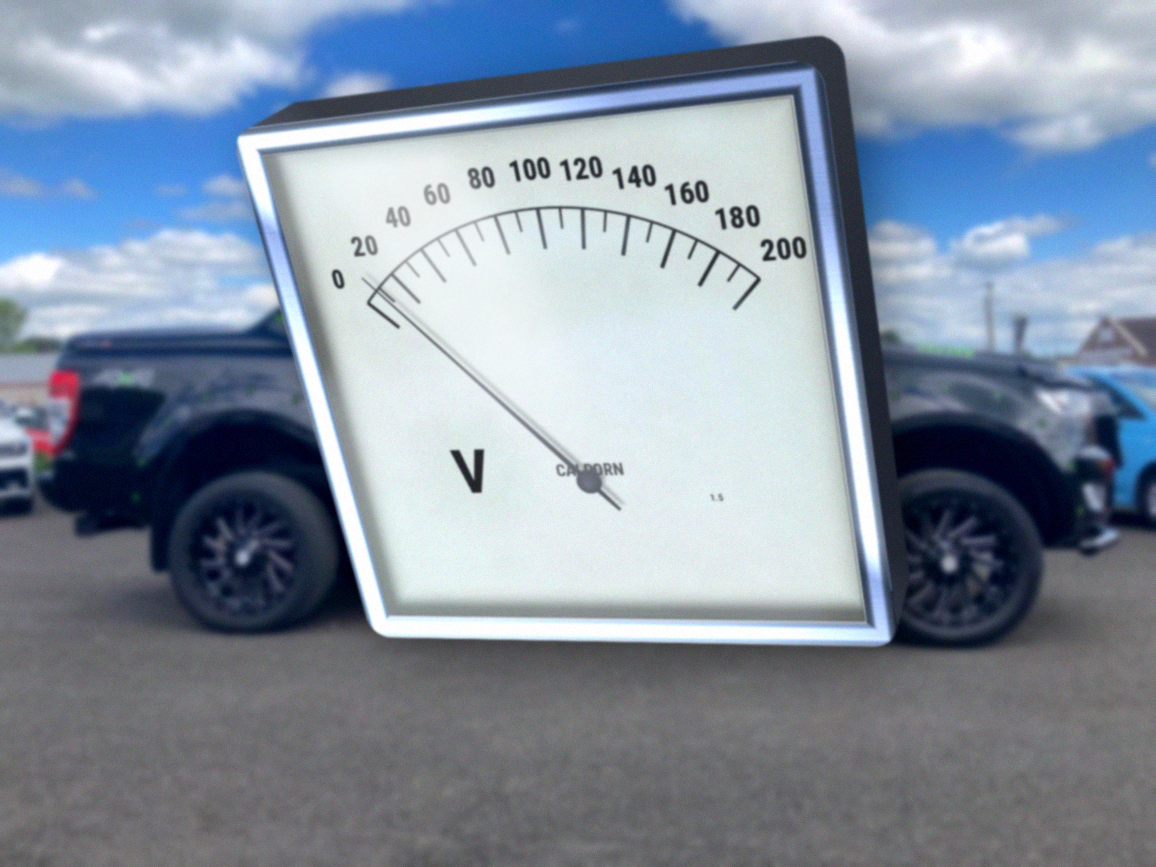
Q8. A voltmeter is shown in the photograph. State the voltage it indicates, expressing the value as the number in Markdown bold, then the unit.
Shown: **10** V
